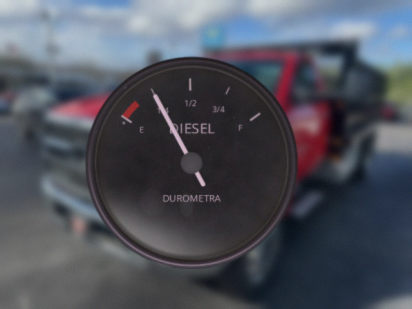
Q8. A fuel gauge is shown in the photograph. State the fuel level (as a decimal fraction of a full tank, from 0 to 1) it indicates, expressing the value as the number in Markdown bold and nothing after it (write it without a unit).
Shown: **0.25**
